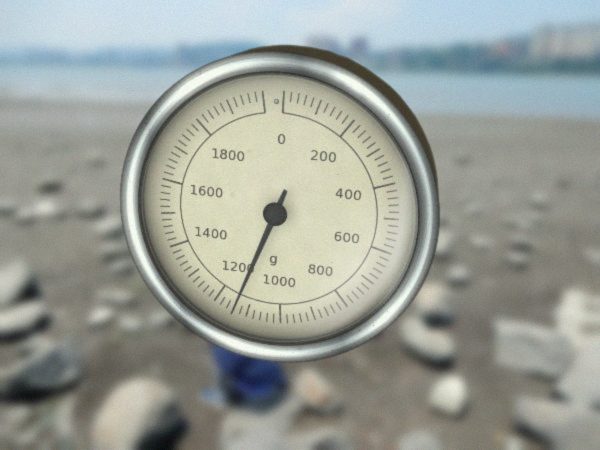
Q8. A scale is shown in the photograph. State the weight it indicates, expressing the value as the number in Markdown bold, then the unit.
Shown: **1140** g
